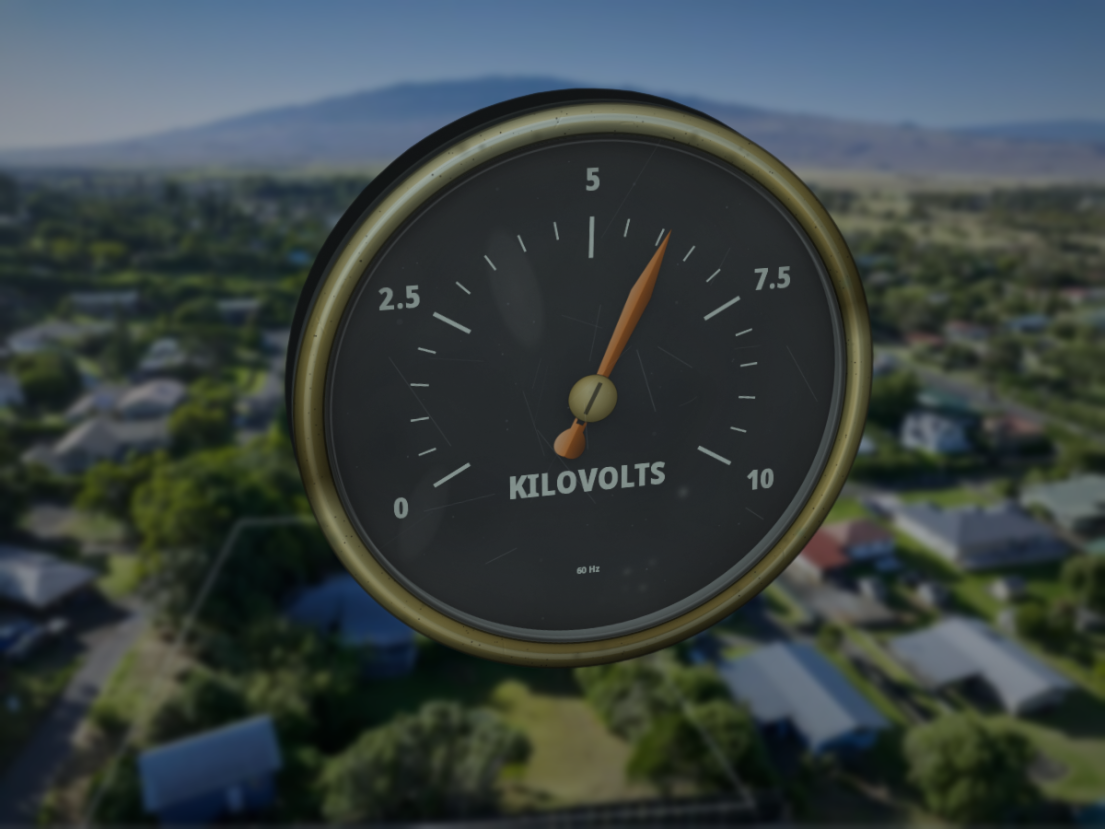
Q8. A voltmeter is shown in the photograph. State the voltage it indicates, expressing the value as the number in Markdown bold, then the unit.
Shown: **6** kV
